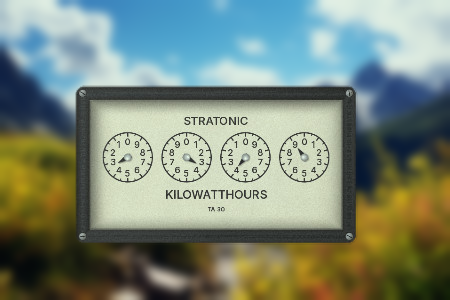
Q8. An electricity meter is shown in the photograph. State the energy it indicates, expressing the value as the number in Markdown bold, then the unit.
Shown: **3339** kWh
